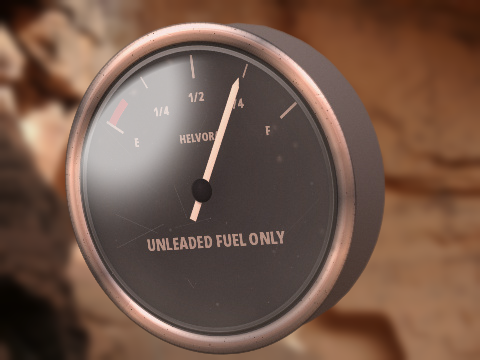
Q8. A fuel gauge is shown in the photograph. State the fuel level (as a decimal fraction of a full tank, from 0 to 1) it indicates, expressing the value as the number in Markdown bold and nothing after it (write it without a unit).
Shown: **0.75**
